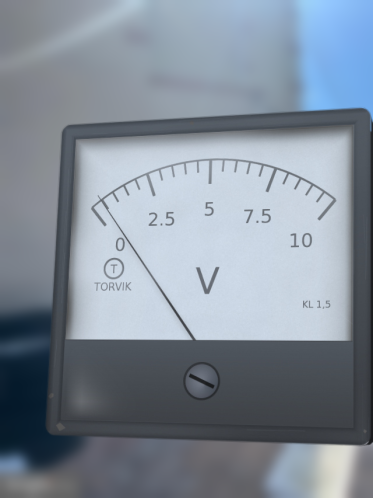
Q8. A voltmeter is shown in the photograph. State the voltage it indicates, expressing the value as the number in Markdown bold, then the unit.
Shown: **0.5** V
